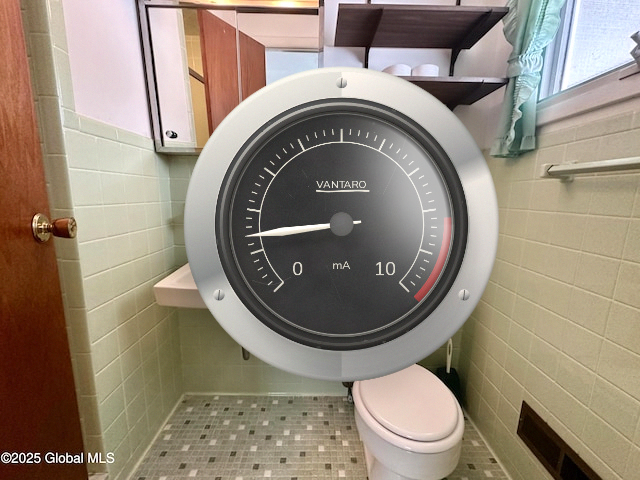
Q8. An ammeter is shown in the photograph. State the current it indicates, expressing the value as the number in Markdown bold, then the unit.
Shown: **1.4** mA
